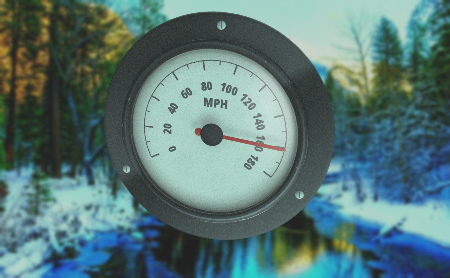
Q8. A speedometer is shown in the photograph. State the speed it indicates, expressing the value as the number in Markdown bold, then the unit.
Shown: **160** mph
